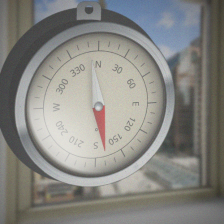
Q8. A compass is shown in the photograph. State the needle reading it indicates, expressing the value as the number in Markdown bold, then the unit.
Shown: **170** °
